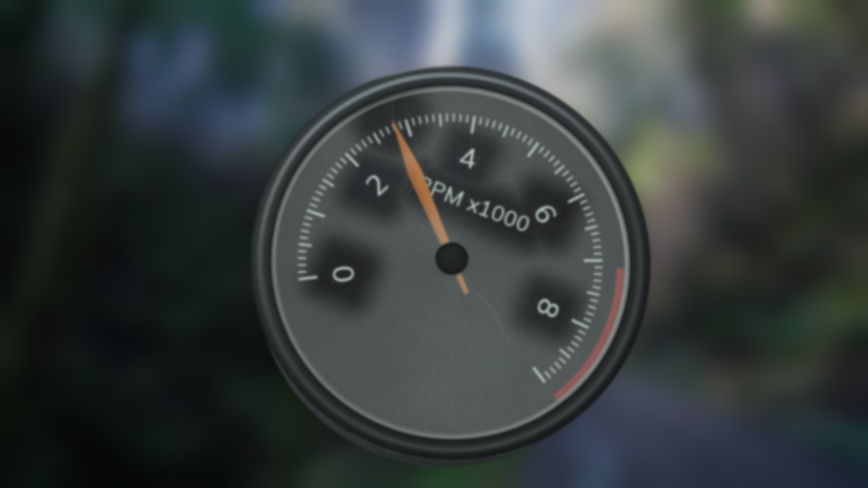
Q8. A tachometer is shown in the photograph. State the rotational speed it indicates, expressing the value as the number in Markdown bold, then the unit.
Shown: **2800** rpm
